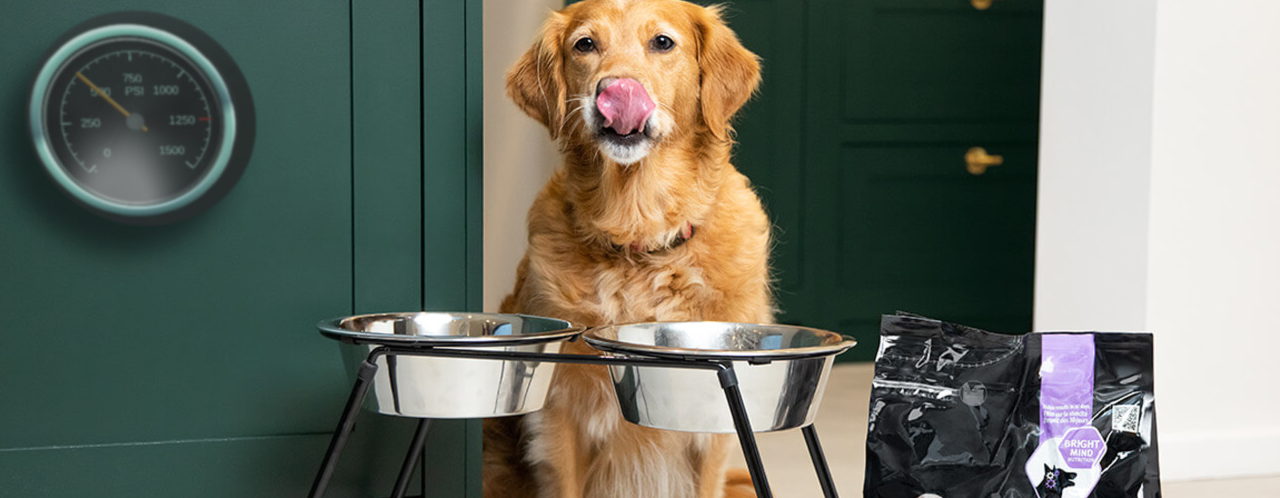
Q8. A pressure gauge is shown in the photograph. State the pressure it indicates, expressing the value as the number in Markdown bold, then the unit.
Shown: **500** psi
